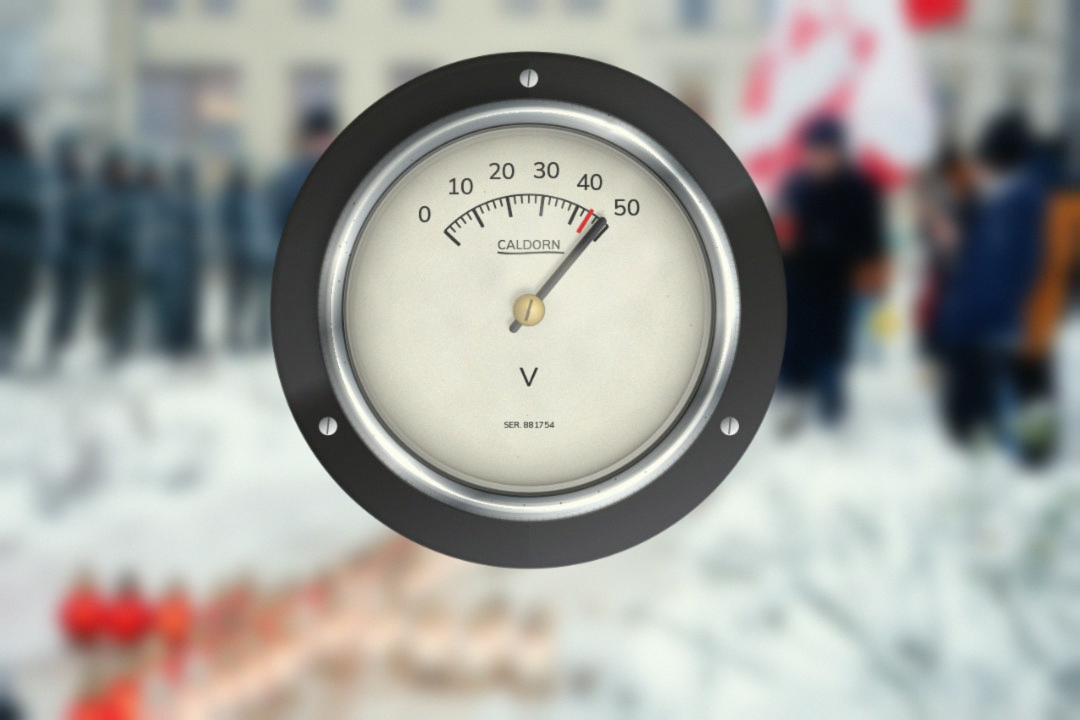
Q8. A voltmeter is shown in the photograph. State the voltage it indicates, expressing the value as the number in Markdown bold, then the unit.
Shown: **48** V
